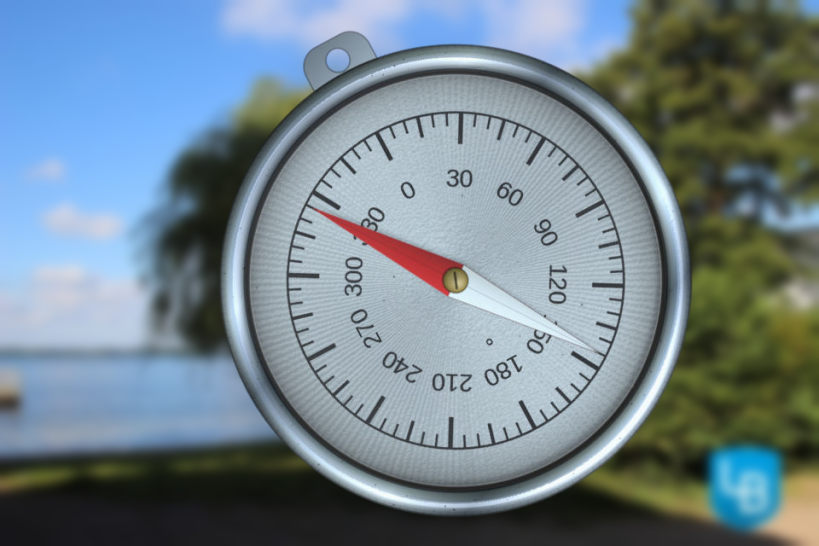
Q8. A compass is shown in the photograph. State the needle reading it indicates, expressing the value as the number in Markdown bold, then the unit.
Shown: **325** °
